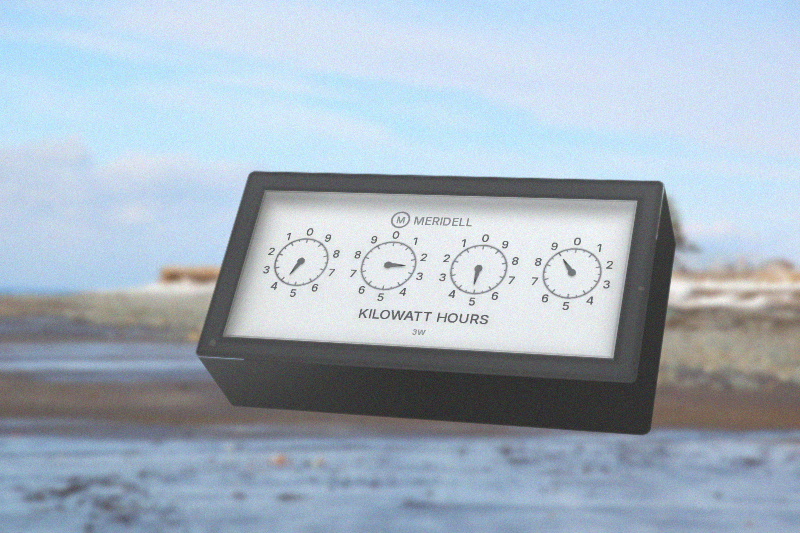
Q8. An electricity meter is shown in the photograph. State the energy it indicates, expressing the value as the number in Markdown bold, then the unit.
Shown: **4249** kWh
